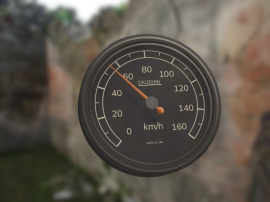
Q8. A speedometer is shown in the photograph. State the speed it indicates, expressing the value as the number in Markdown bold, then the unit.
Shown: **55** km/h
